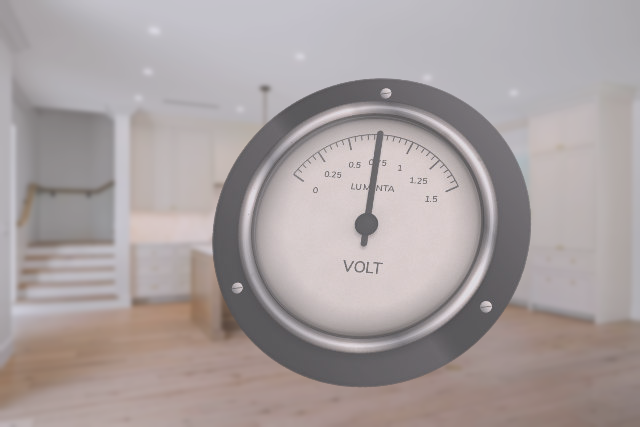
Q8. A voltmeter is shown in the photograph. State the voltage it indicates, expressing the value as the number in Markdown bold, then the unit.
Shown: **0.75** V
